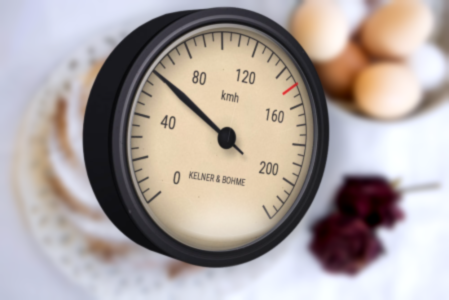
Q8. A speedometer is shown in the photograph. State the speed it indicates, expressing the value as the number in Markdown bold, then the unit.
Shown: **60** km/h
